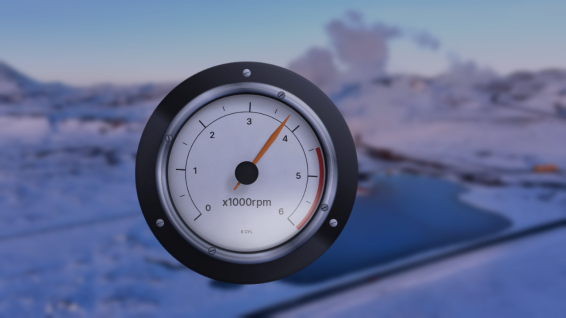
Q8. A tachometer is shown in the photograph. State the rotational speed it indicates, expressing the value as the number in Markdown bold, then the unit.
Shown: **3750** rpm
